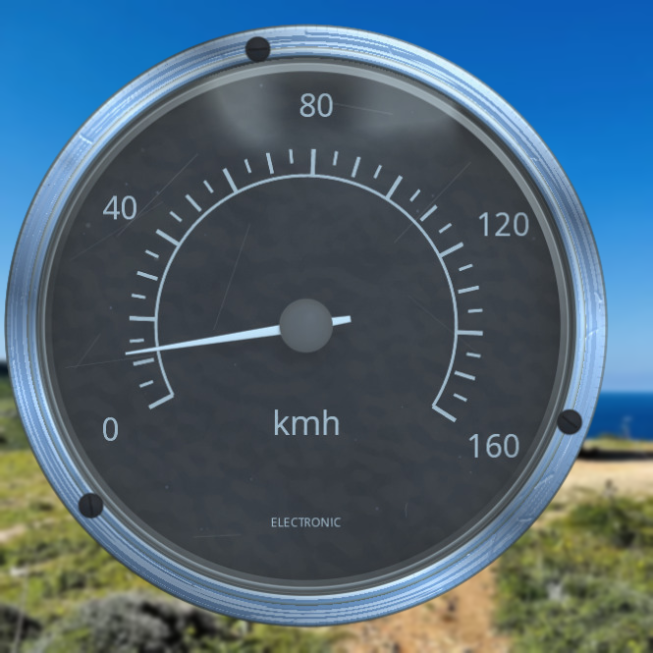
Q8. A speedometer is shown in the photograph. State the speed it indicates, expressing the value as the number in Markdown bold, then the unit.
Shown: **12.5** km/h
